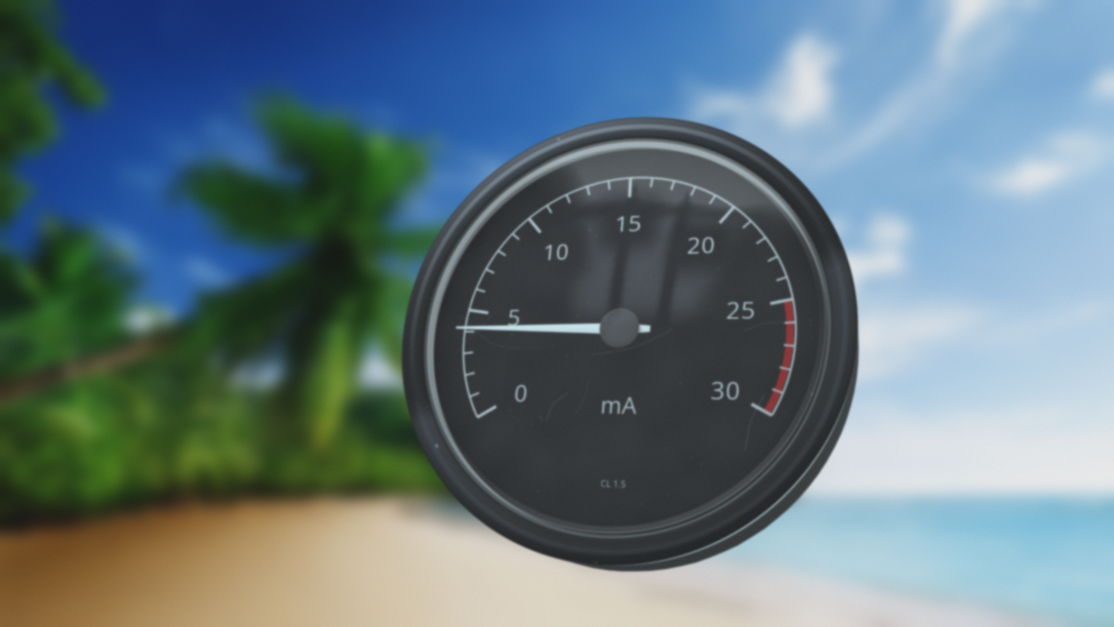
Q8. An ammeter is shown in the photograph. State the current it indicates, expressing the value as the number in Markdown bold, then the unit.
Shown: **4** mA
